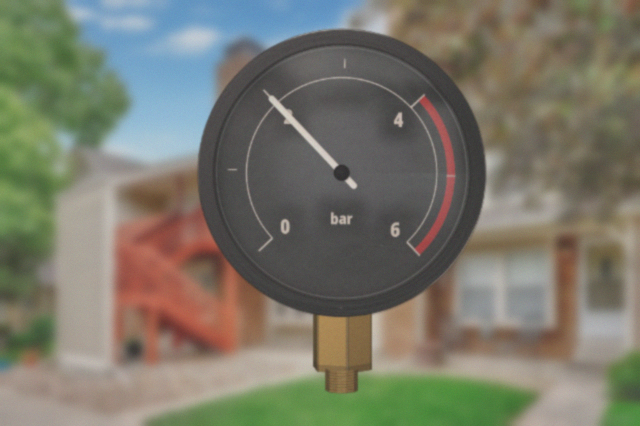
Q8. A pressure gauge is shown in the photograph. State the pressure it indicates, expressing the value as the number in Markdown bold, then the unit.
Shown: **2** bar
